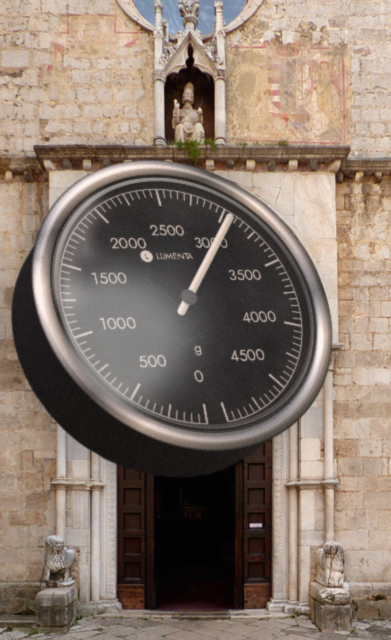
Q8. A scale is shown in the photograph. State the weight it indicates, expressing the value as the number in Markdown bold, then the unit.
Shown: **3050** g
